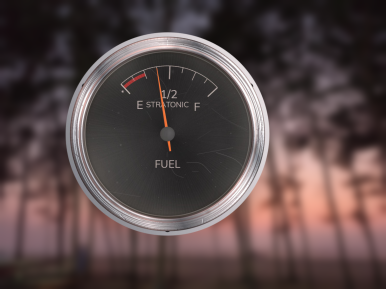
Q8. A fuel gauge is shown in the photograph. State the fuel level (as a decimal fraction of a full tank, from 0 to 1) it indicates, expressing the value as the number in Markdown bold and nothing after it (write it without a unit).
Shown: **0.375**
